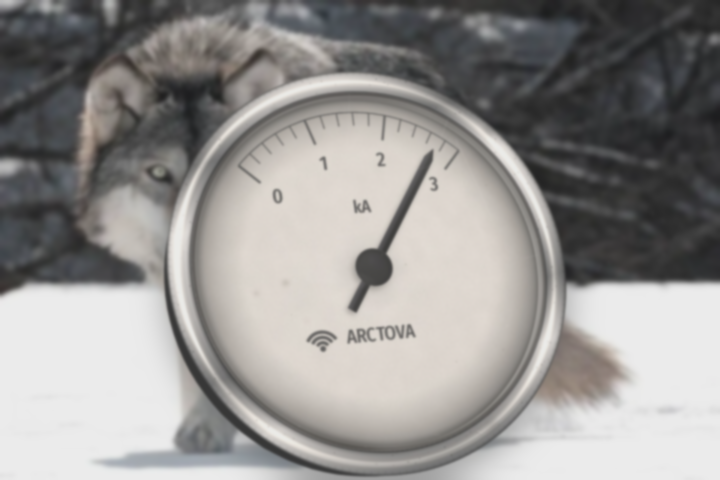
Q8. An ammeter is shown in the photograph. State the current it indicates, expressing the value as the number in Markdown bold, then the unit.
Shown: **2.7** kA
